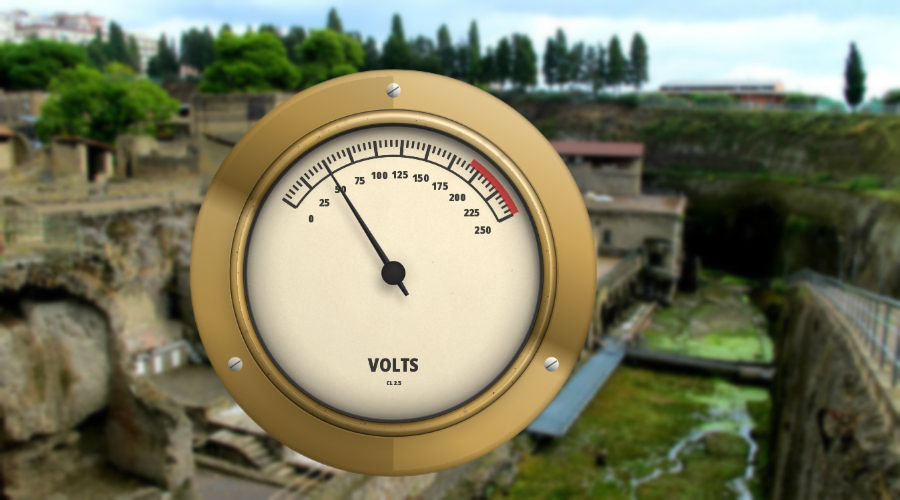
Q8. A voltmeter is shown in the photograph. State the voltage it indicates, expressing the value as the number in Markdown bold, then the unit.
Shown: **50** V
